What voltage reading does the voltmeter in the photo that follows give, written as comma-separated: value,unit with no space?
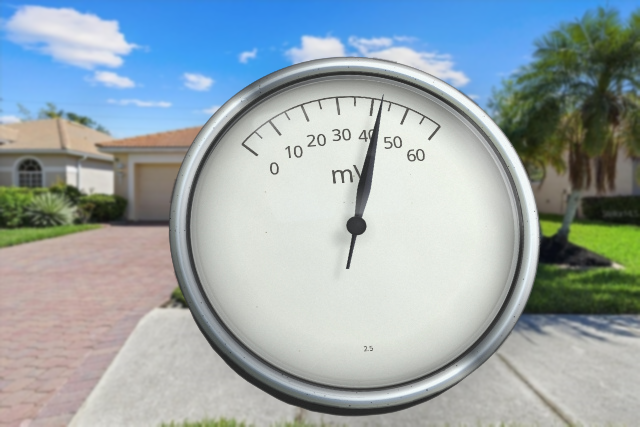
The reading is 42.5,mV
